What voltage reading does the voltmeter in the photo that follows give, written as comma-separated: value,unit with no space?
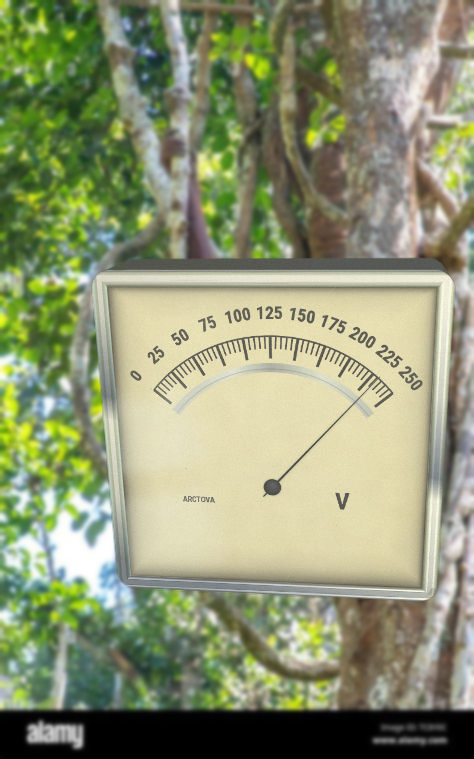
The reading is 230,V
